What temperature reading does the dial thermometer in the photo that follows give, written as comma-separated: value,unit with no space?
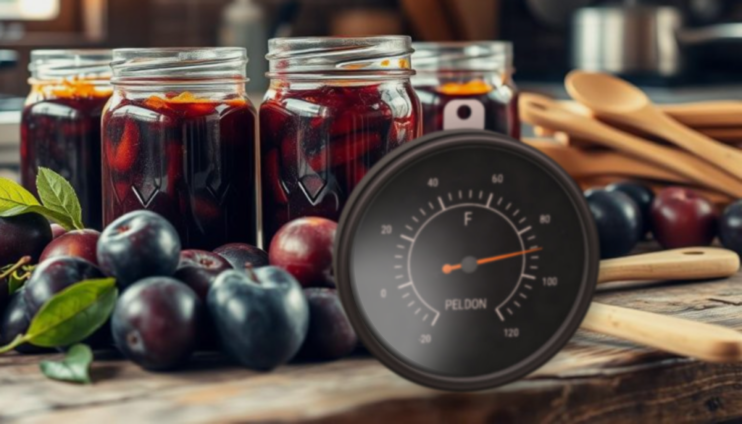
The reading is 88,°F
